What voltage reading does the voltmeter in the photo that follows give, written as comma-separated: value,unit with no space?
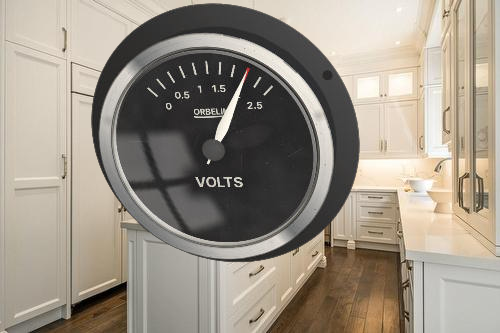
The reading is 2,V
